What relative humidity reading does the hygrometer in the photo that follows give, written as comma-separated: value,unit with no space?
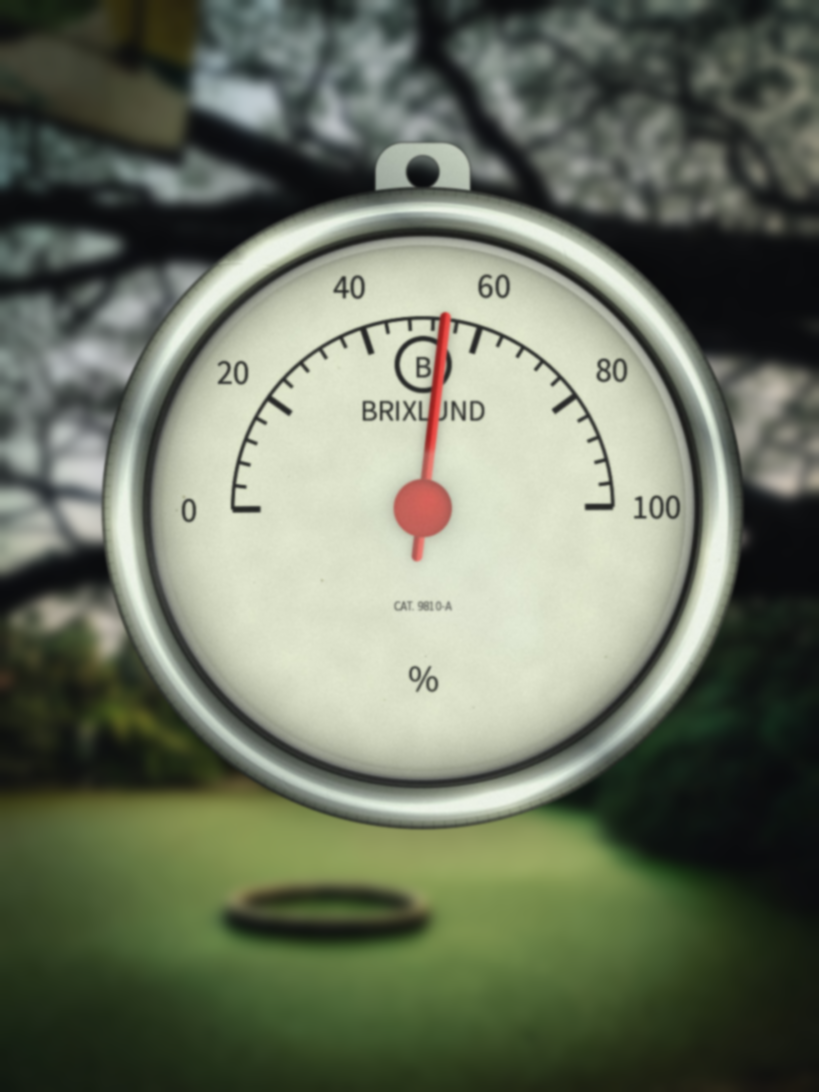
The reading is 54,%
